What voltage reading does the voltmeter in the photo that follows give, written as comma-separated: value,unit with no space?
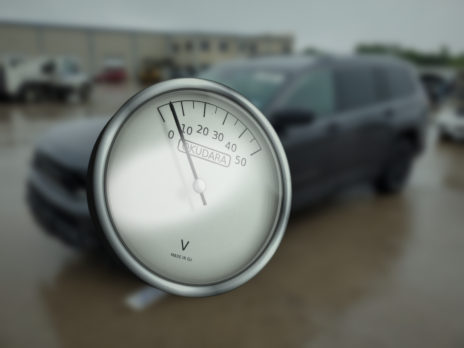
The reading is 5,V
